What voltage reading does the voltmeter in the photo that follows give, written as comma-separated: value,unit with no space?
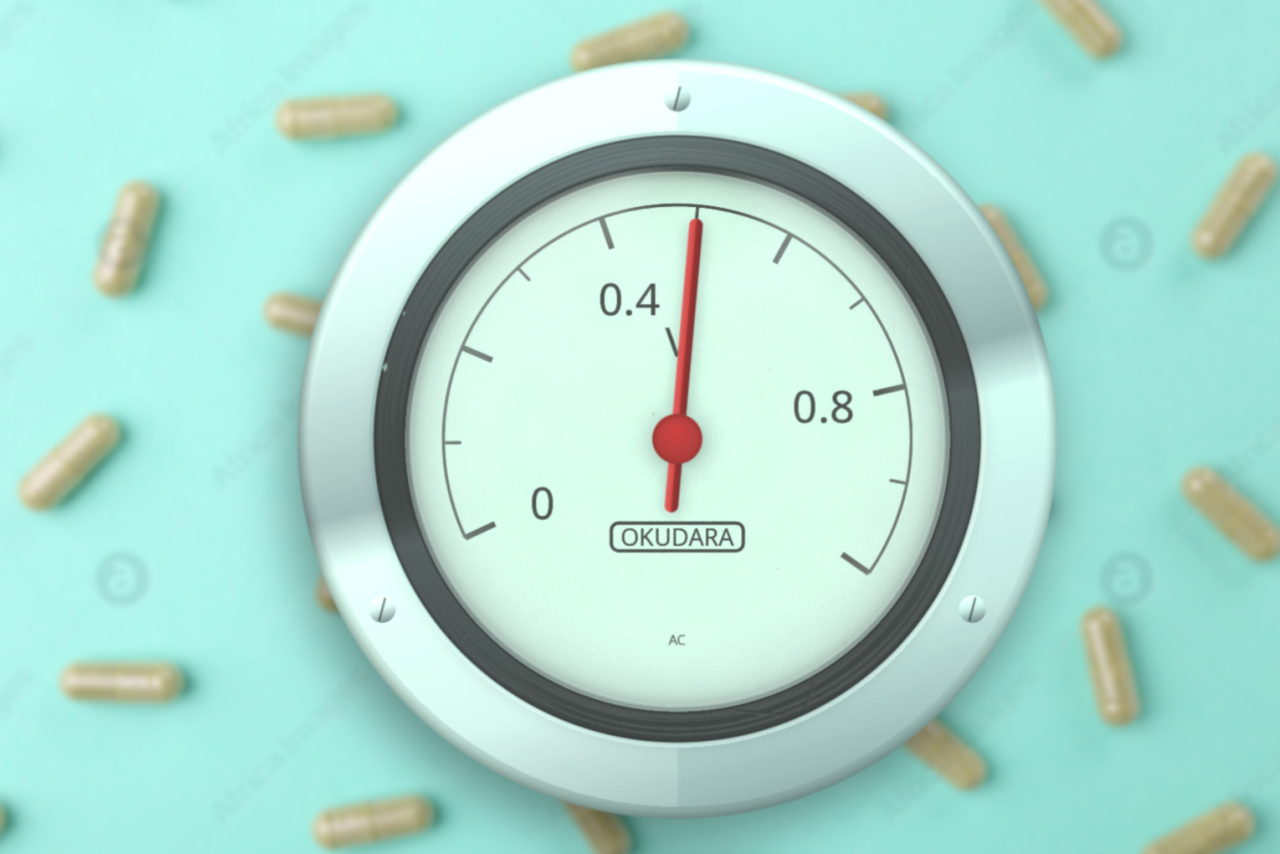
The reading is 0.5,V
